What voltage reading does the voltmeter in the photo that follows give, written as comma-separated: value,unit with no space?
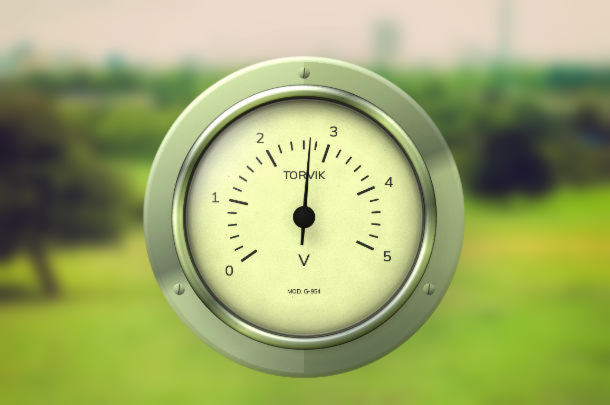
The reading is 2.7,V
